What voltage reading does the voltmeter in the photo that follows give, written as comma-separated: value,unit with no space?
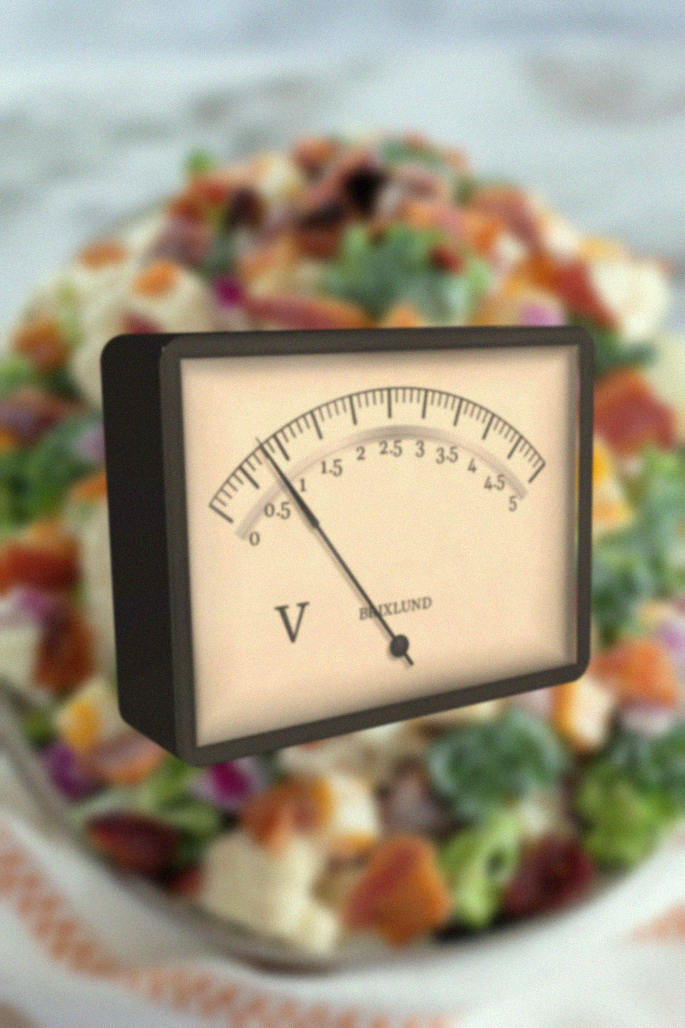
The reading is 0.8,V
